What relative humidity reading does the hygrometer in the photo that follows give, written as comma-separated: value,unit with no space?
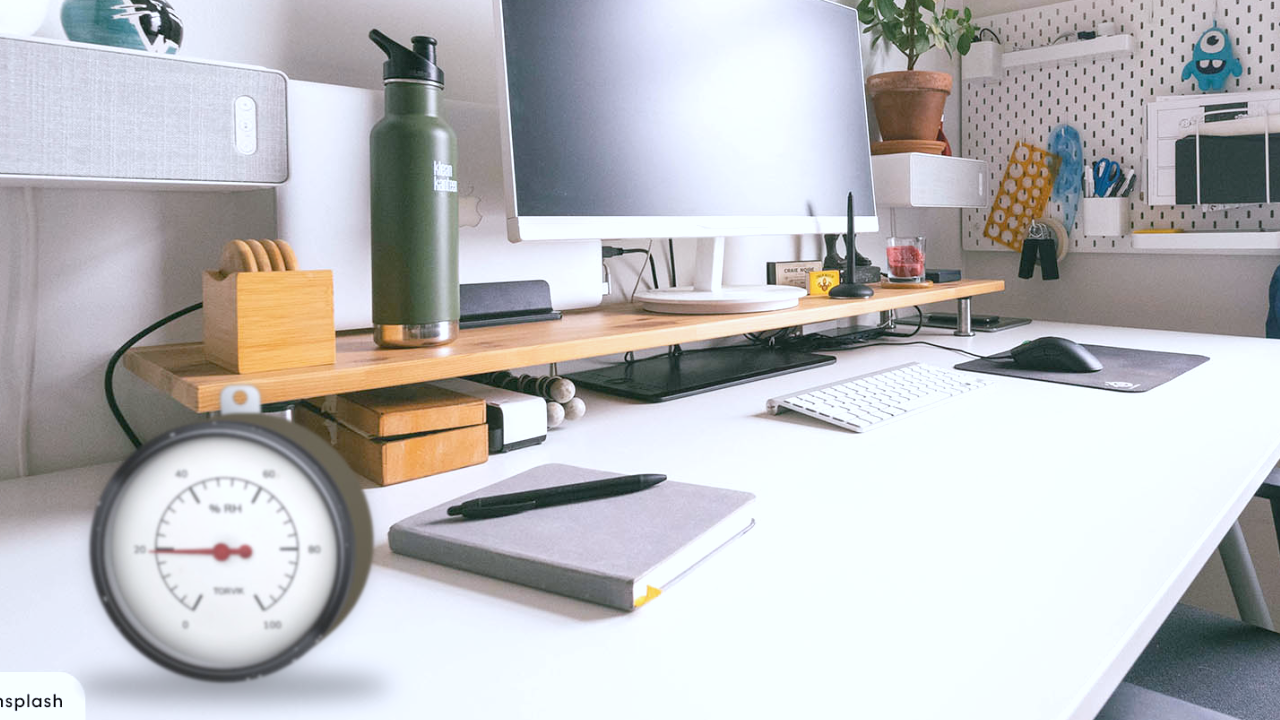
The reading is 20,%
